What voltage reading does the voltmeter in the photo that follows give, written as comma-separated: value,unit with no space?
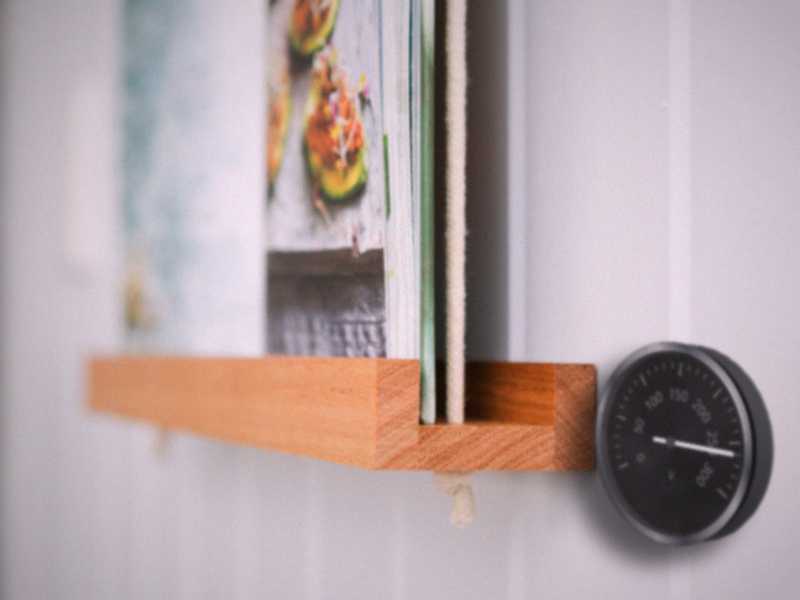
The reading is 260,V
